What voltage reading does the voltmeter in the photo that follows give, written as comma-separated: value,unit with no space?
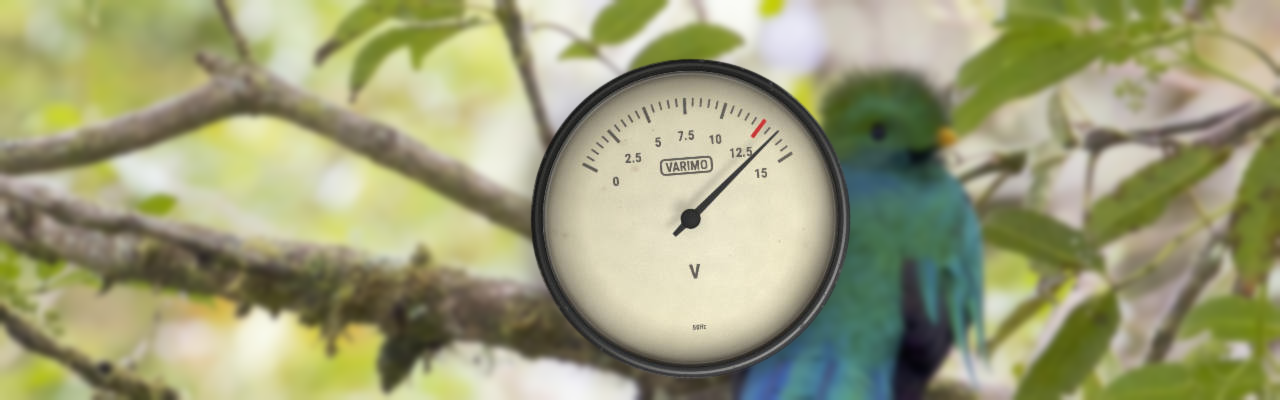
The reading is 13.5,V
